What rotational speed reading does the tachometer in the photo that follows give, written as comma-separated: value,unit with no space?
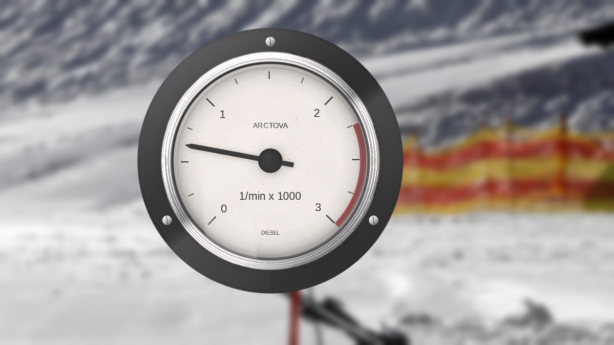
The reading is 625,rpm
